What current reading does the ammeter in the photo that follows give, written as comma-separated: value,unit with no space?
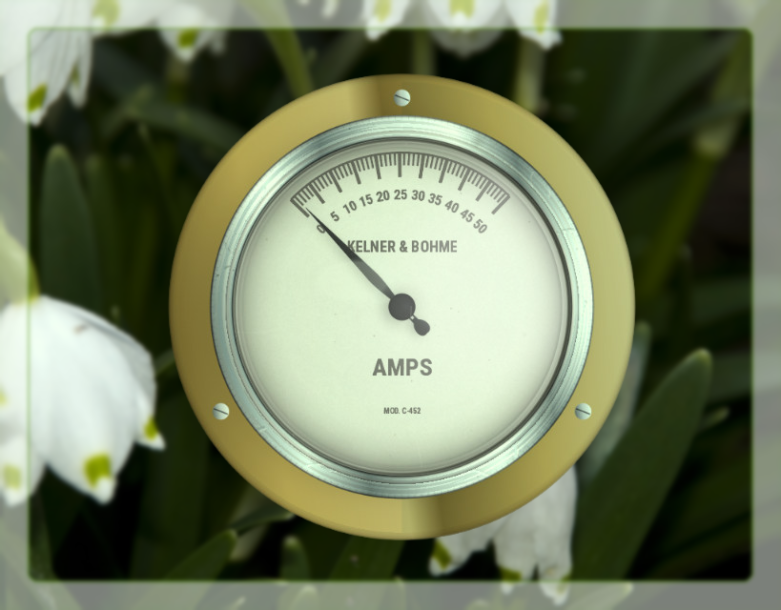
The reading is 1,A
